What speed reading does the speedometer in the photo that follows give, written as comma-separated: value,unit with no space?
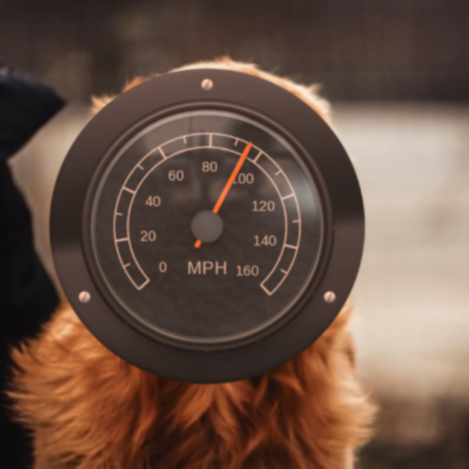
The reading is 95,mph
